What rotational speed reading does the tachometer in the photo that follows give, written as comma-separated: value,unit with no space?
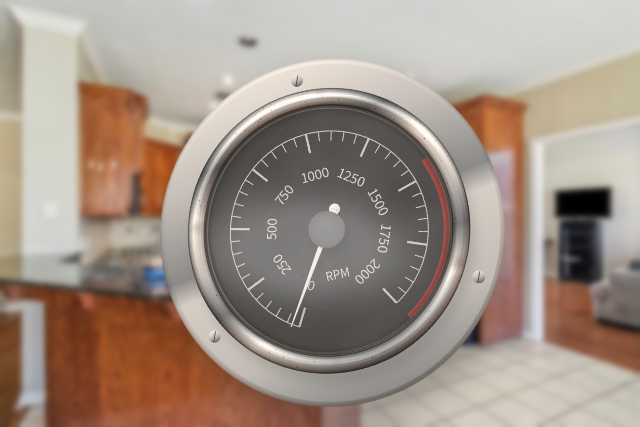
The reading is 25,rpm
